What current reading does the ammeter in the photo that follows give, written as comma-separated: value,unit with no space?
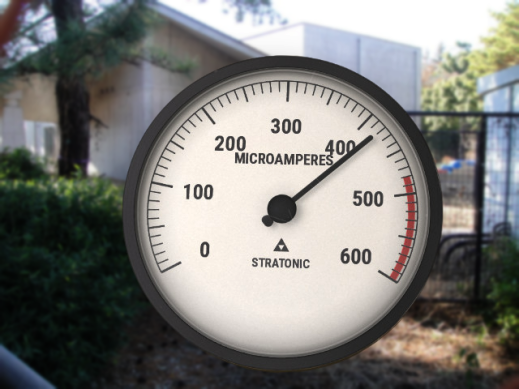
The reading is 420,µA
